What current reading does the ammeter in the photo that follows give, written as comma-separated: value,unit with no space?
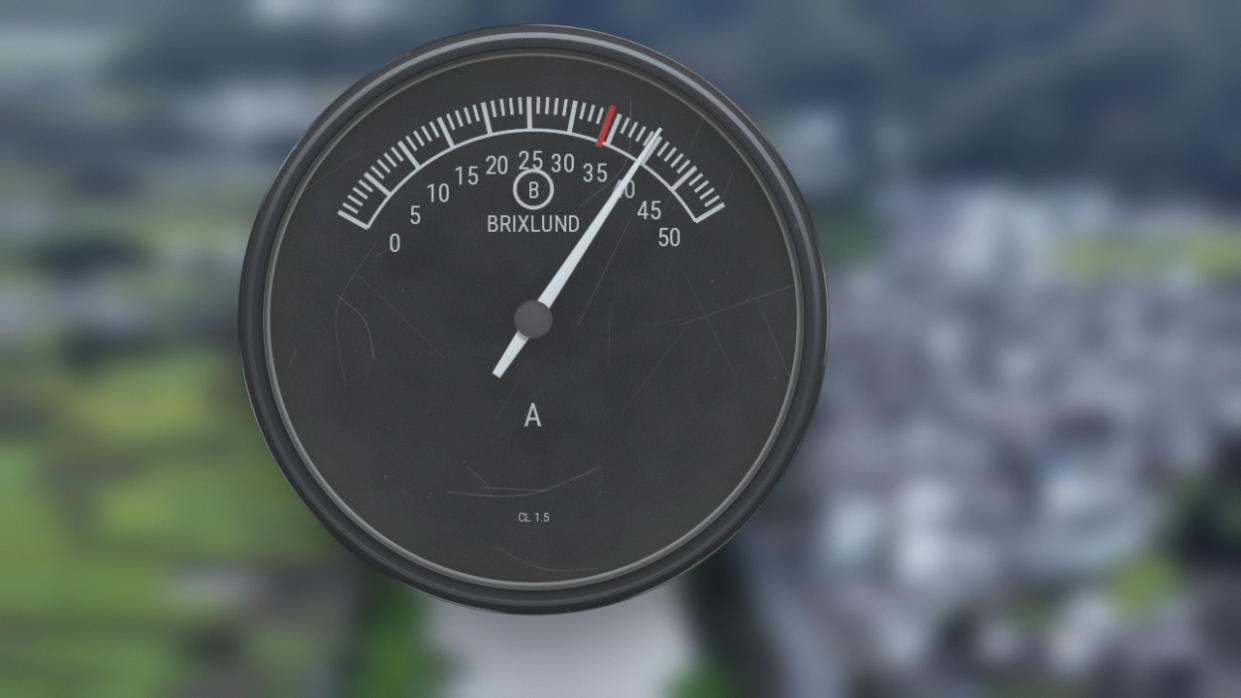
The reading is 39.5,A
